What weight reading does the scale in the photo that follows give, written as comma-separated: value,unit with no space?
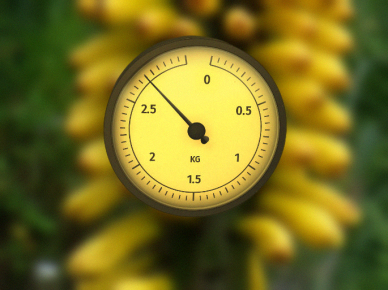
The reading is 2.7,kg
